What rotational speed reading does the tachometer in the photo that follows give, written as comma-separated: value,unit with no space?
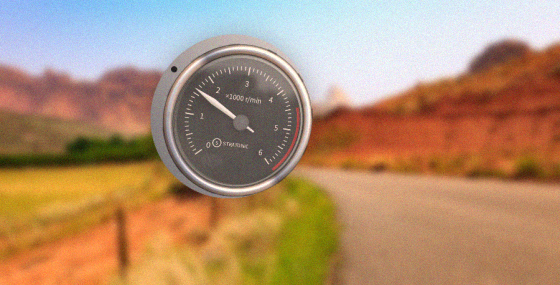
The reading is 1600,rpm
